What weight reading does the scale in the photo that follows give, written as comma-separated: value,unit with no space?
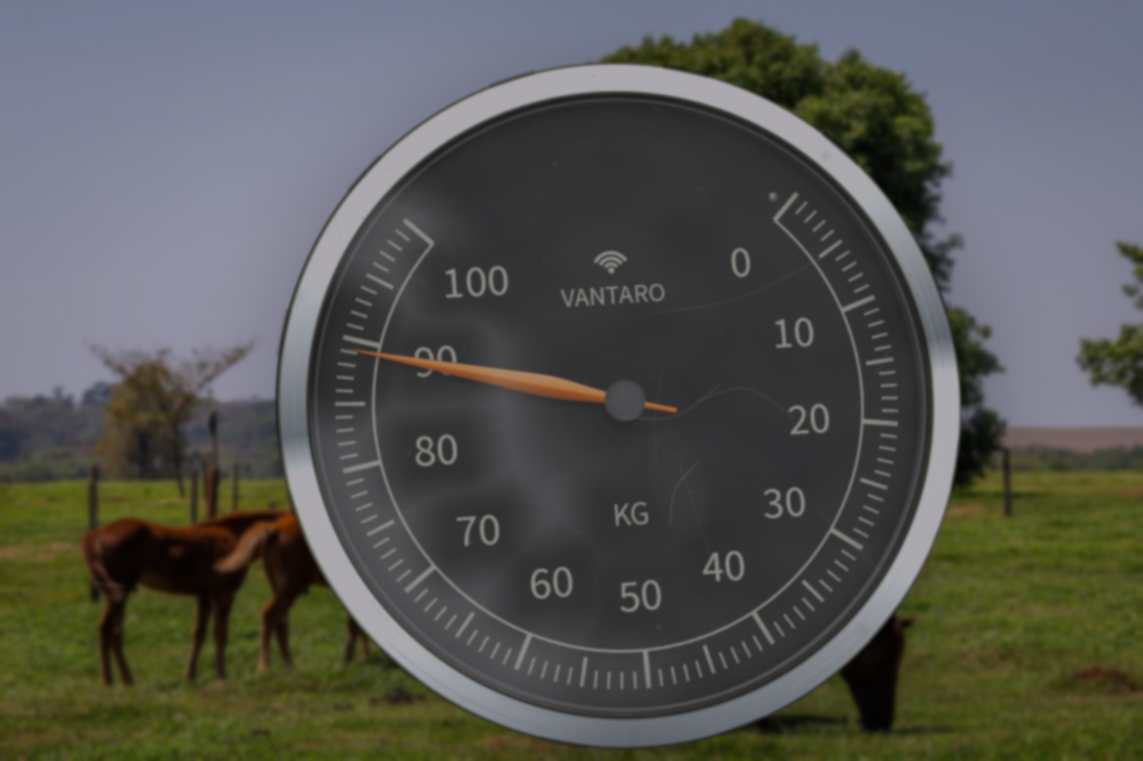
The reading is 89,kg
